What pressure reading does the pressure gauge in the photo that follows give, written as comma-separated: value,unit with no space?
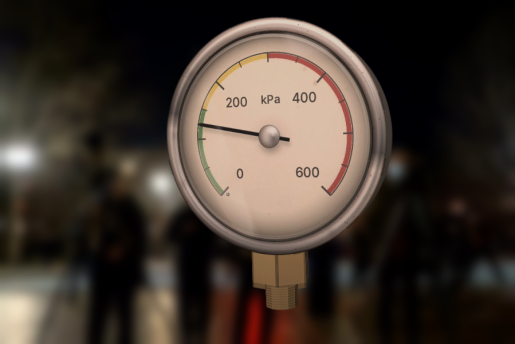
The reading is 125,kPa
